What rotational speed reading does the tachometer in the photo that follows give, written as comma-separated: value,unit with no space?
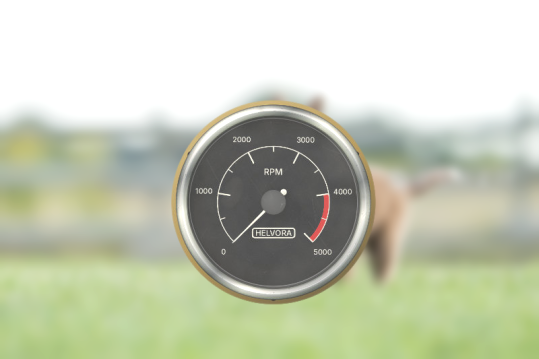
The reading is 0,rpm
